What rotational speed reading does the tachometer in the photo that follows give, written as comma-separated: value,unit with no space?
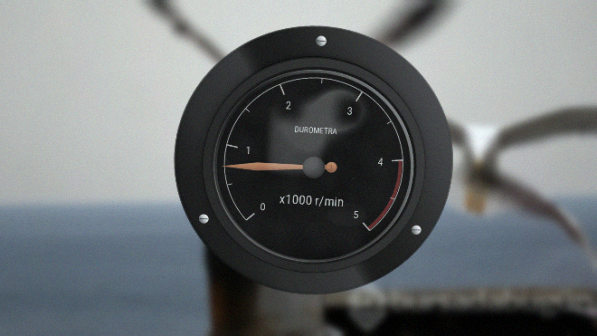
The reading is 750,rpm
